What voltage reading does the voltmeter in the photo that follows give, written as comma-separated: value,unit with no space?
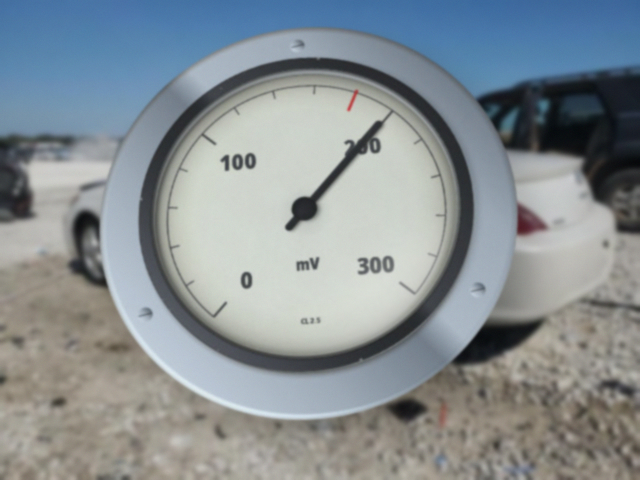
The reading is 200,mV
